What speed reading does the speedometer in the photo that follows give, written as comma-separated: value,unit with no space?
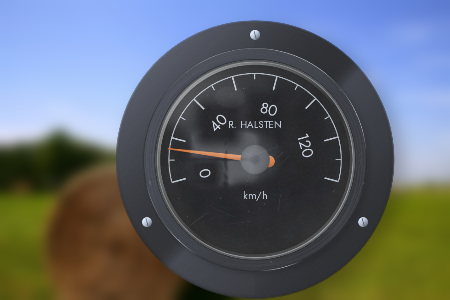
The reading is 15,km/h
